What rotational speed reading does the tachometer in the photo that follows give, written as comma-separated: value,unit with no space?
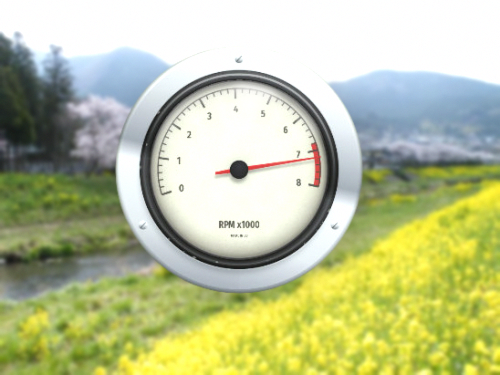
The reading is 7200,rpm
